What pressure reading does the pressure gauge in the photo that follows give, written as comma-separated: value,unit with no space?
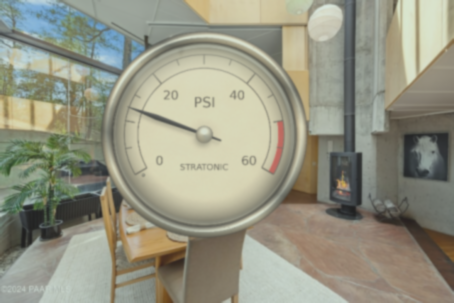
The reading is 12.5,psi
